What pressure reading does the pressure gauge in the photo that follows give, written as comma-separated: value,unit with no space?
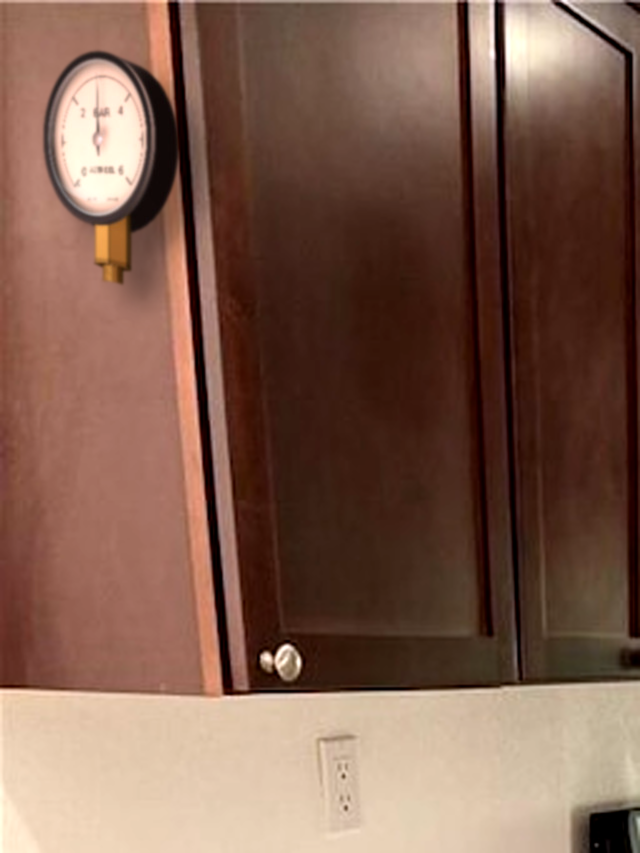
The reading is 3,bar
